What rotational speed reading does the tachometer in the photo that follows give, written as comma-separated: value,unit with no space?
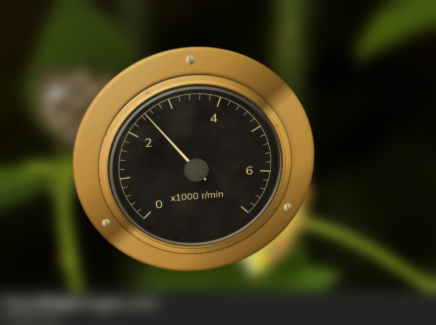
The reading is 2500,rpm
